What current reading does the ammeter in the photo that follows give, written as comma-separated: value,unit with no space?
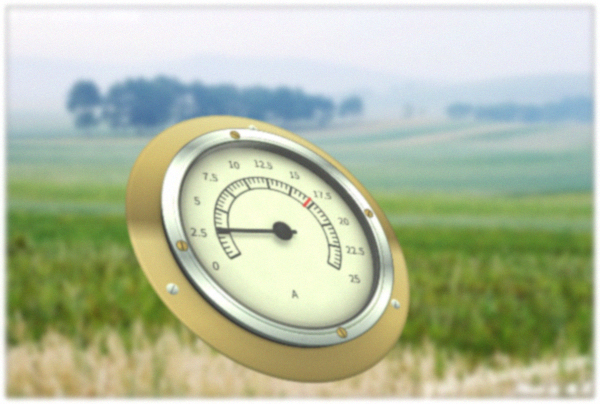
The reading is 2.5,A
